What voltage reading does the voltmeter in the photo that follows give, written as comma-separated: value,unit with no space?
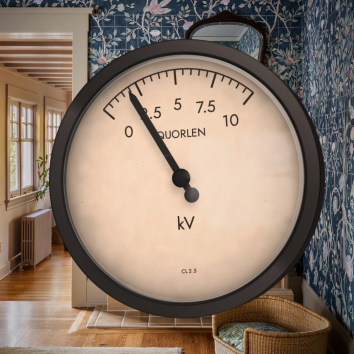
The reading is 2,kV
